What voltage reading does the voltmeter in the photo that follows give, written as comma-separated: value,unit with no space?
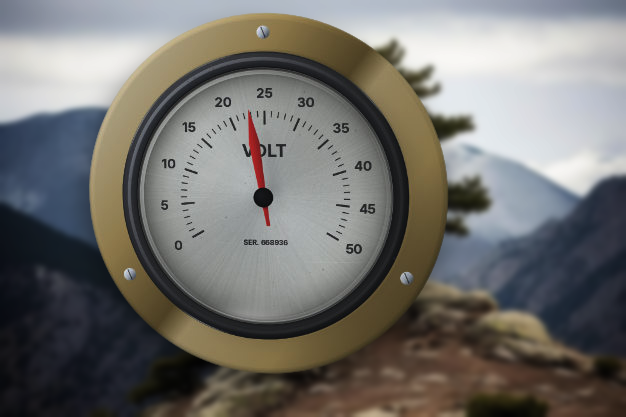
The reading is 23,V
